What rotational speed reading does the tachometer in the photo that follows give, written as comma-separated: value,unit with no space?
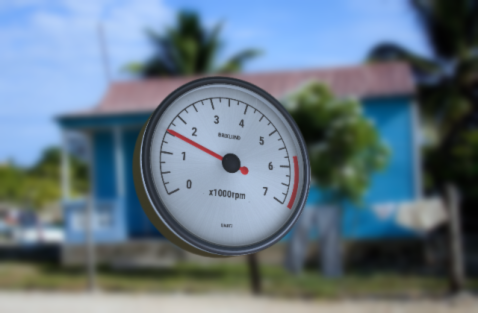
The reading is 1500,rpm
